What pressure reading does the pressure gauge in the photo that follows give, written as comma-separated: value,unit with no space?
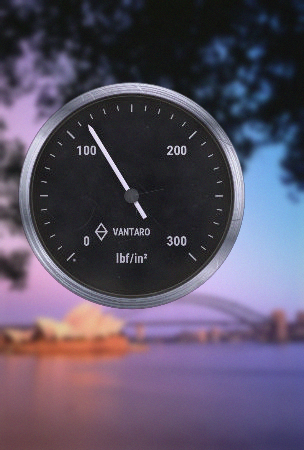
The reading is 115,psi
